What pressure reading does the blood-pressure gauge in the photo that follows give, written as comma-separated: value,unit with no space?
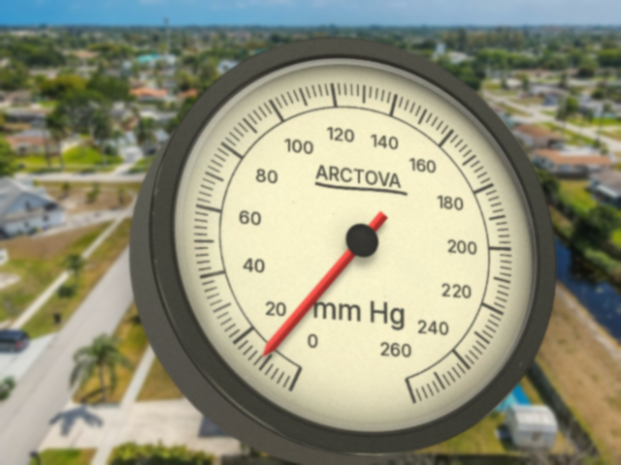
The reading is 12,mmHg
